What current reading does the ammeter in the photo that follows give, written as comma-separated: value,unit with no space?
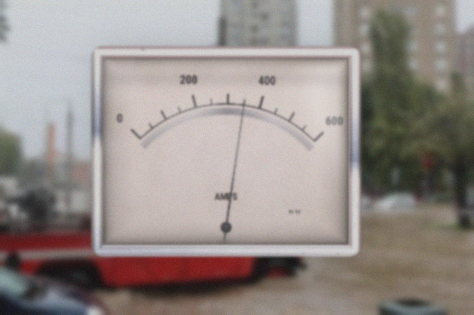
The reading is 350,A
